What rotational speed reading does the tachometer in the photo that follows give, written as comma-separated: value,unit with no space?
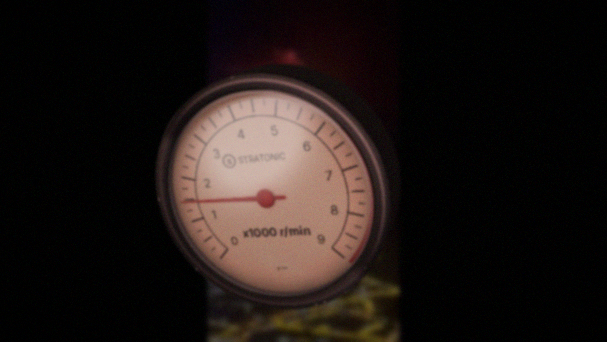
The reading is 1500,rpm
